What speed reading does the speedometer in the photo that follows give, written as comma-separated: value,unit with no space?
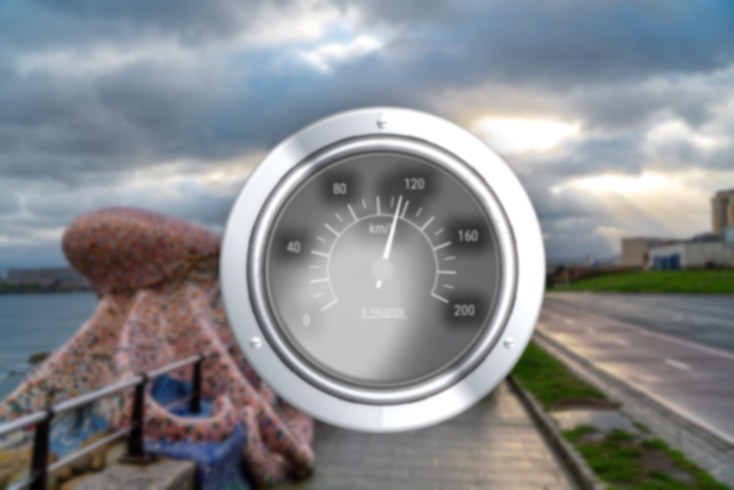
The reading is 115,km/h
